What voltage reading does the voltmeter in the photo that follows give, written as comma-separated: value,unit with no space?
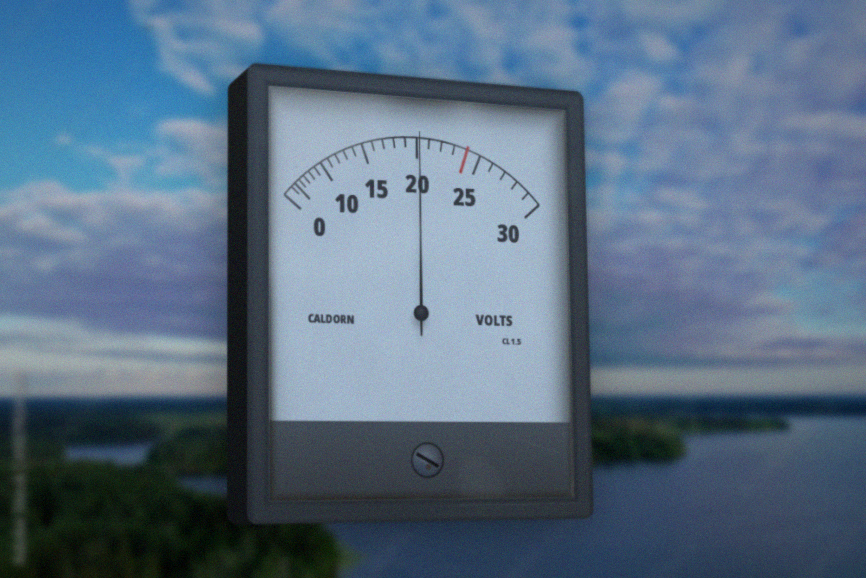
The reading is 20,V
